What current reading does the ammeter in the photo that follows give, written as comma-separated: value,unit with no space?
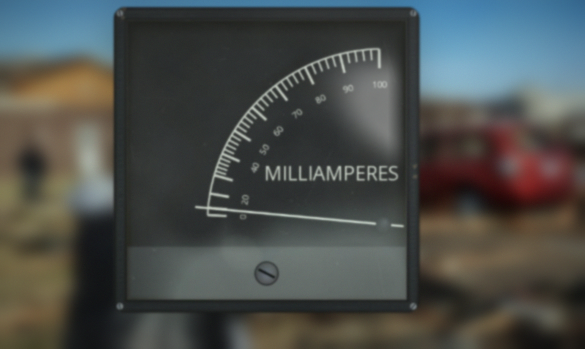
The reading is 10,mA
